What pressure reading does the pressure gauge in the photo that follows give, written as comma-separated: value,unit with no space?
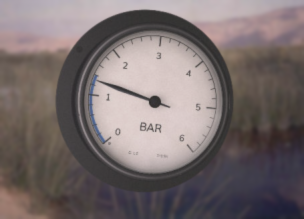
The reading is 1.3,bar
